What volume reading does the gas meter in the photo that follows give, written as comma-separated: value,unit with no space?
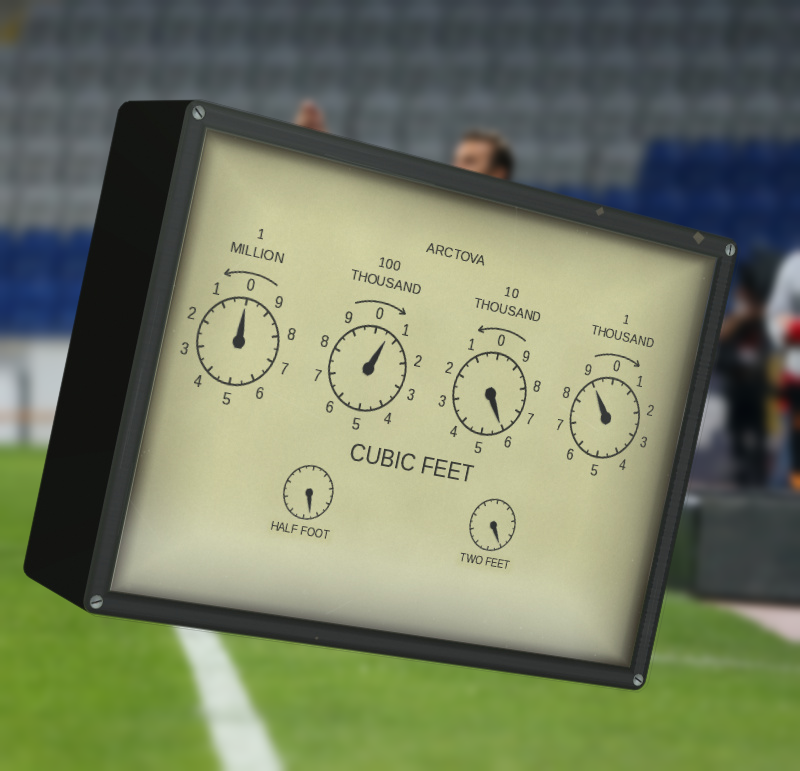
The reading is 5900,ft³
